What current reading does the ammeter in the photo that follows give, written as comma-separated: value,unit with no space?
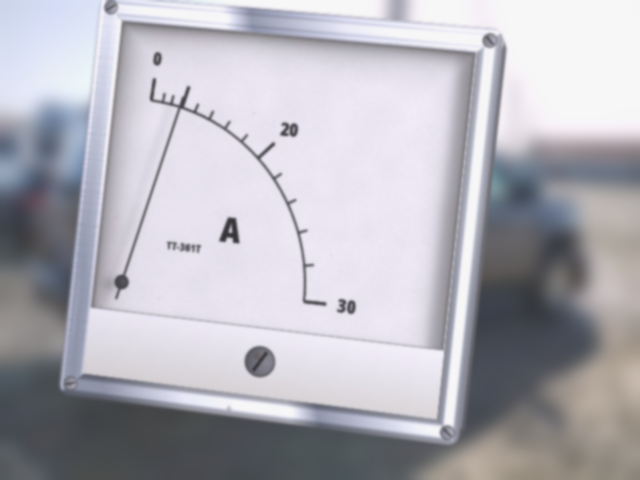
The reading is 10,A
